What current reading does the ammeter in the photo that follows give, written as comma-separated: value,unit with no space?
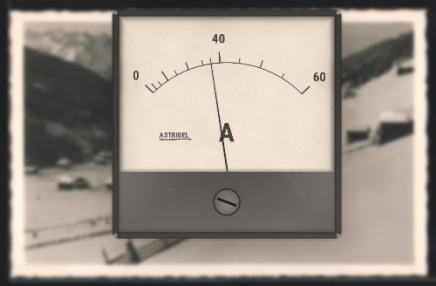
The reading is 37.5,A
